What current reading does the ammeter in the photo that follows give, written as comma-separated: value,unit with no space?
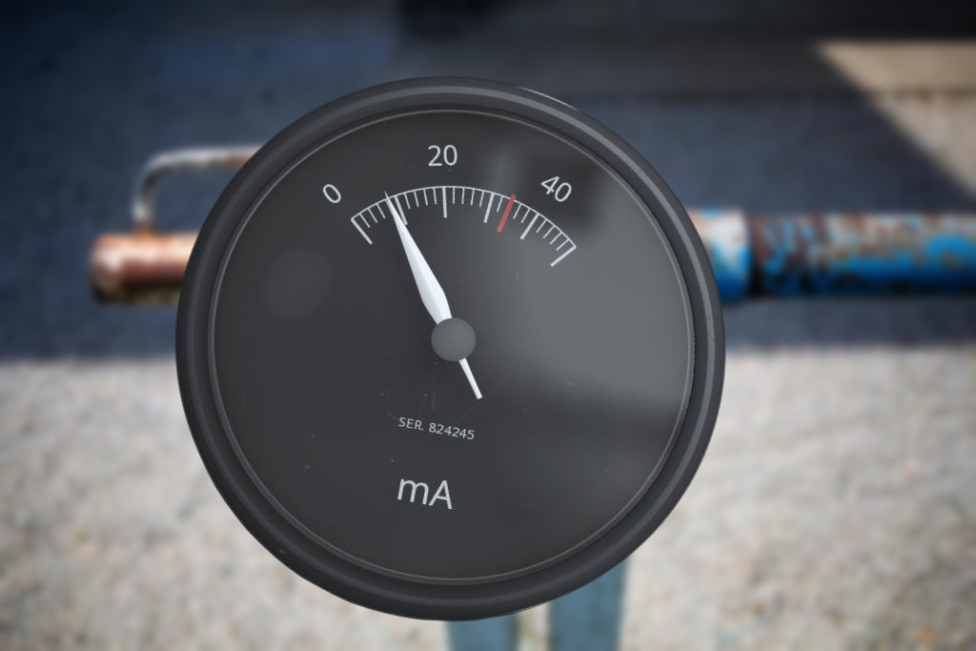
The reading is 8,mA
